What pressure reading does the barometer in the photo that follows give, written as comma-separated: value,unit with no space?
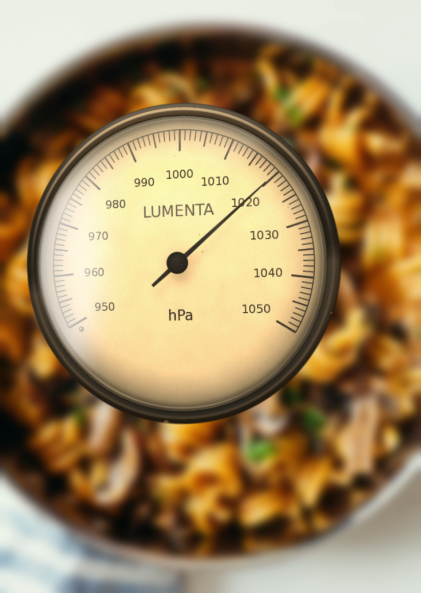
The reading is 1020,hPa
